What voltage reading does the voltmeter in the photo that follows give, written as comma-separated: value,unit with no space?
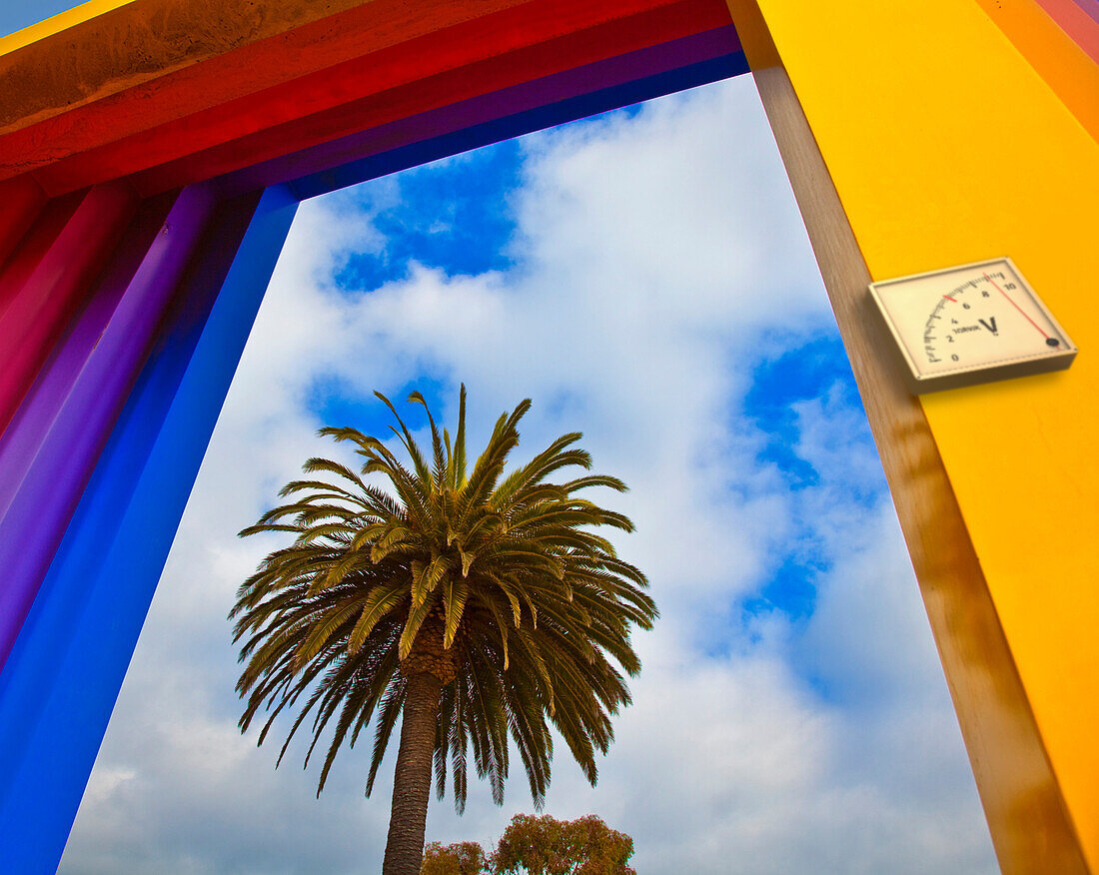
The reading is 9,V
